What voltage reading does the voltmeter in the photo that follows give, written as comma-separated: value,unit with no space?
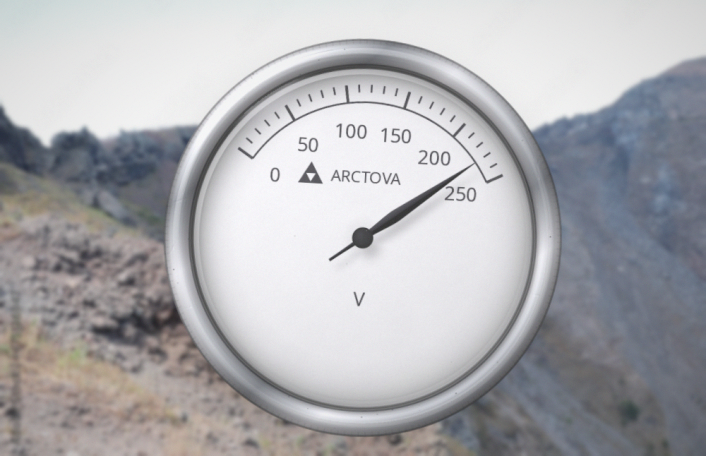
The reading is 230,V
